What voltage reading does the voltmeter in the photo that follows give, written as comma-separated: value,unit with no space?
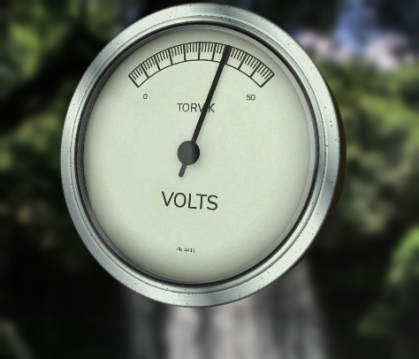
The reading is 35,V
